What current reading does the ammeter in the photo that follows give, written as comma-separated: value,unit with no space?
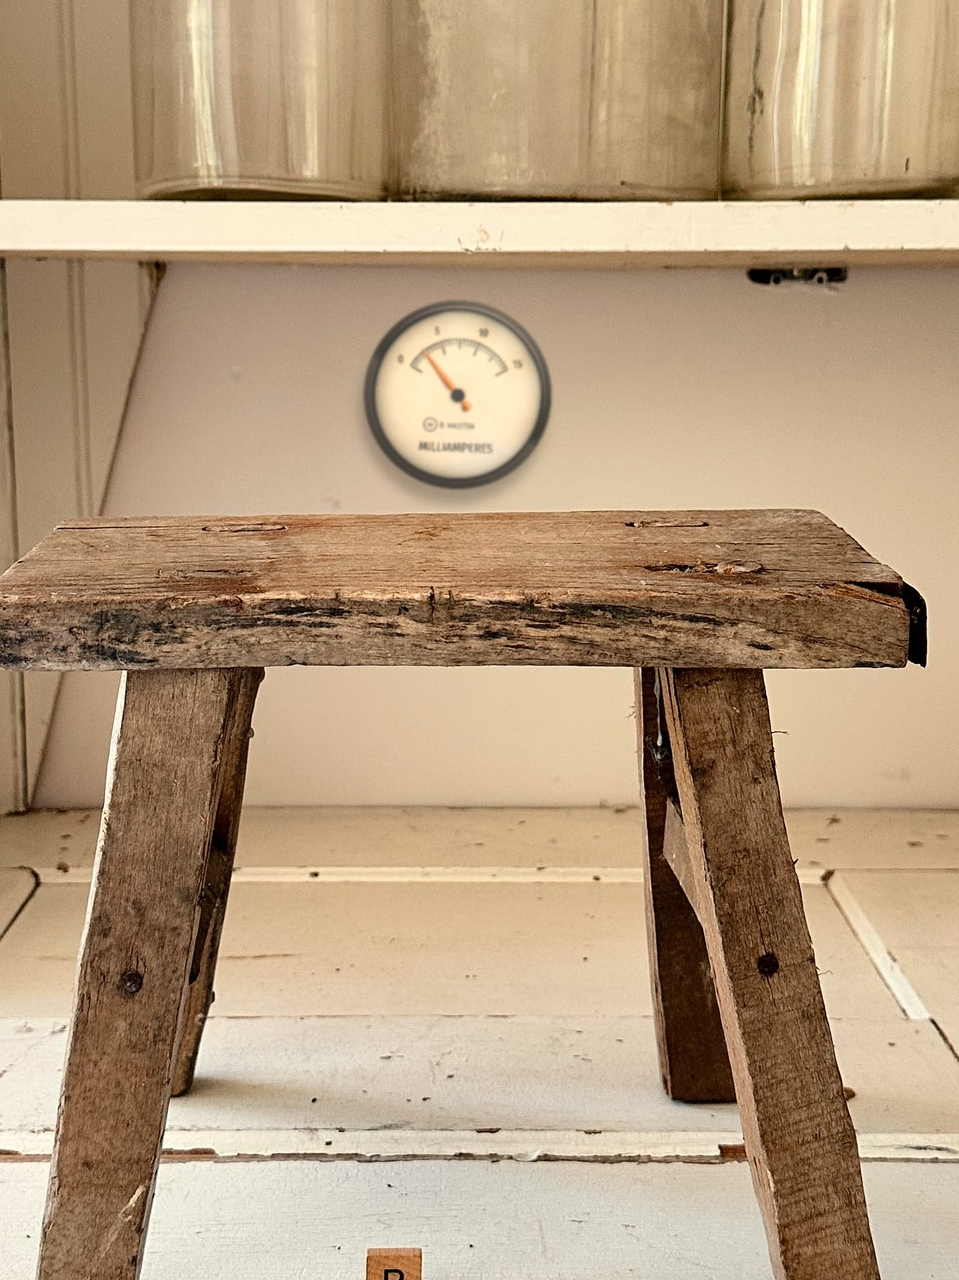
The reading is 2.5,mA
